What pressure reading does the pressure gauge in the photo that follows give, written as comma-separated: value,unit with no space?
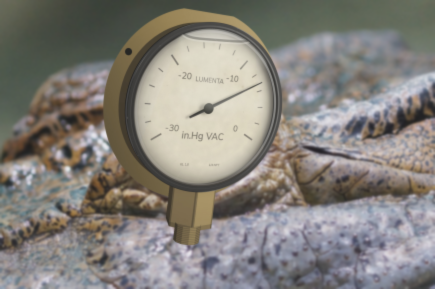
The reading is -7,inHg
